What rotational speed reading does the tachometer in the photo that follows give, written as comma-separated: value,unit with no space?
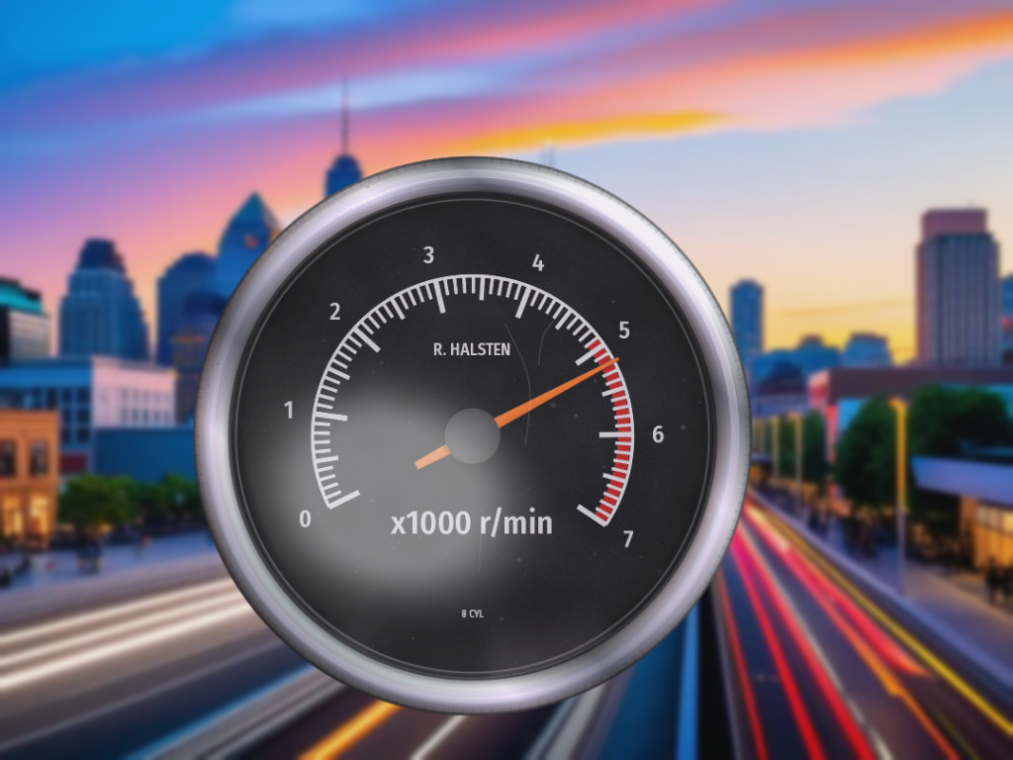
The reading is 5200,rpm
